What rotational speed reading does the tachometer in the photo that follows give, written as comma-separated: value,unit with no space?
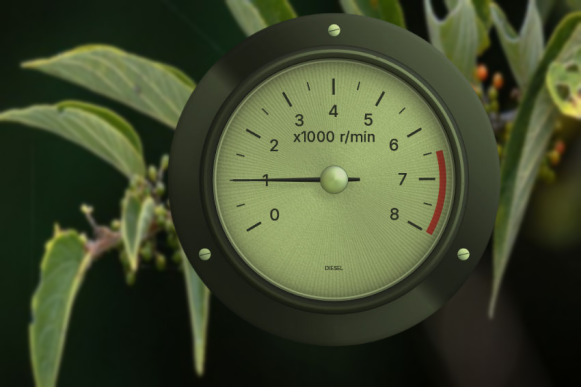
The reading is 1000,rpm
